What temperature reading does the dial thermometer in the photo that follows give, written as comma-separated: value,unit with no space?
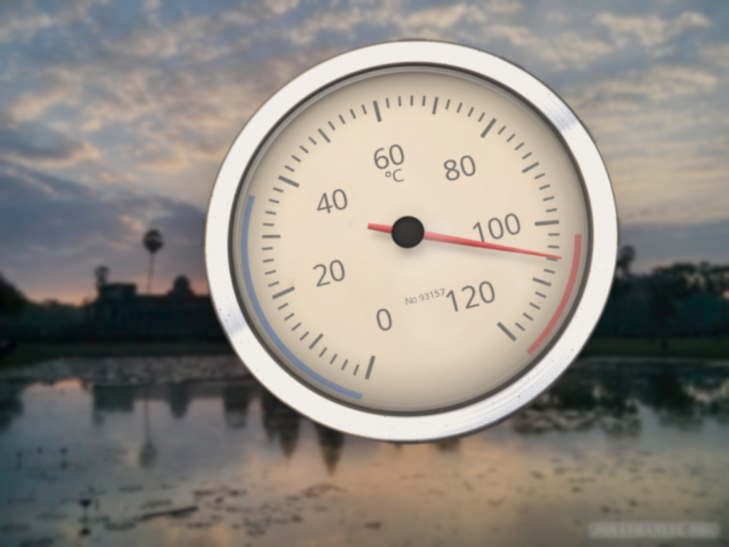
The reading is 106,°C
